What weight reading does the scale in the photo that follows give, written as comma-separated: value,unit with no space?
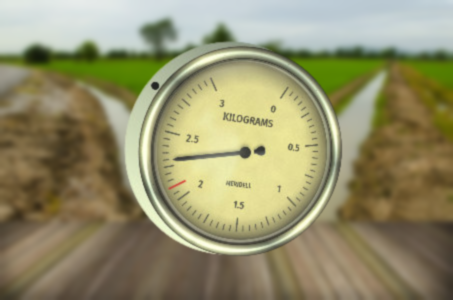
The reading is 2.3,kg
